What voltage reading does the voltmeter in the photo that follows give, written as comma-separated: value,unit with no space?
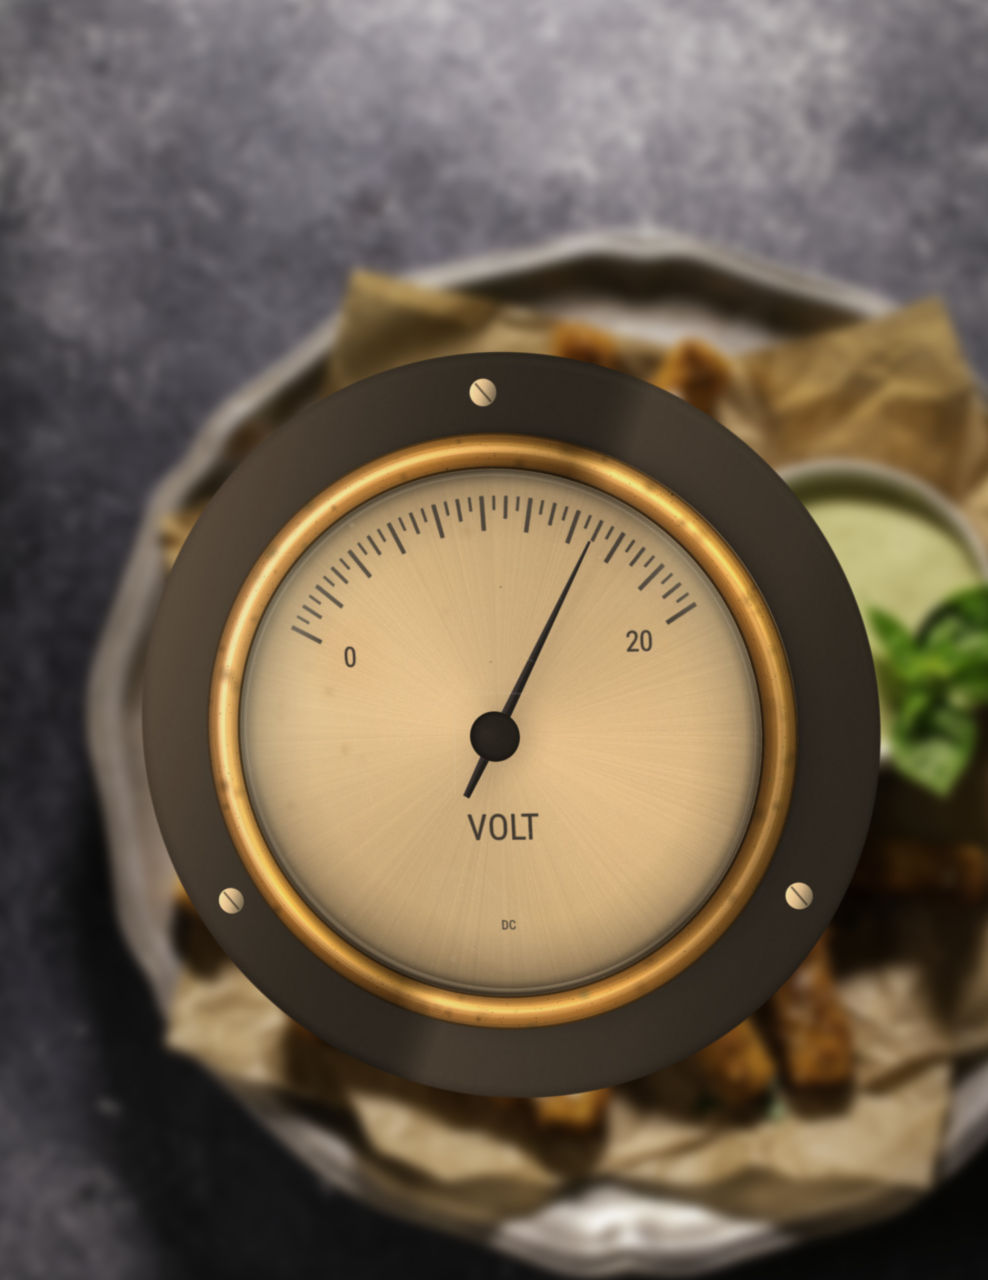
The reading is 15,V
